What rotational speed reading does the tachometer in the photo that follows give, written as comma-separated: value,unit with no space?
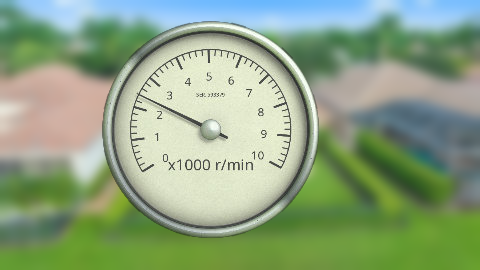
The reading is 2400,rpm
